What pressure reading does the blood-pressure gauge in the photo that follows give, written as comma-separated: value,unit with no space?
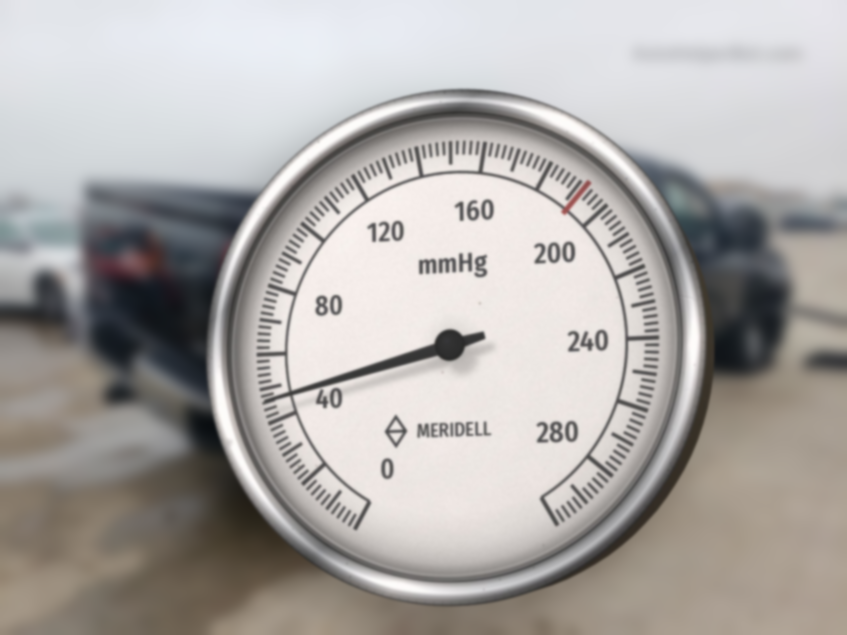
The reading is 46,mmHg
